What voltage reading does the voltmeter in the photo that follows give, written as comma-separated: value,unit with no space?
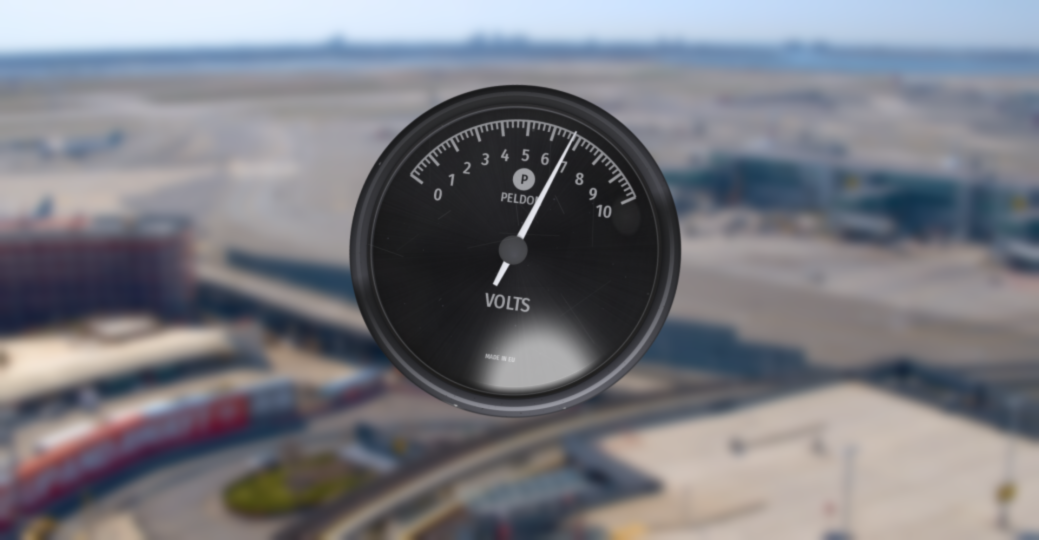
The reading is 6.8,V
